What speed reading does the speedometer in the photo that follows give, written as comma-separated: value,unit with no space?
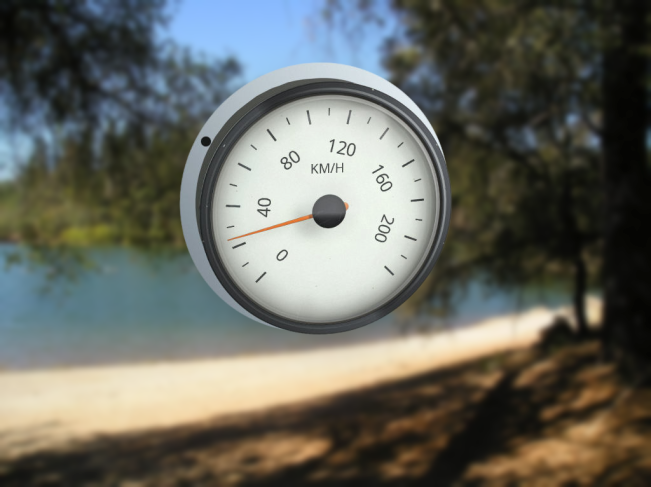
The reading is 25,km/h
